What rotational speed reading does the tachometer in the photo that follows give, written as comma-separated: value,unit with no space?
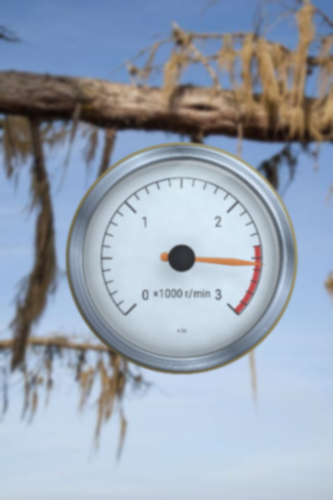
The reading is 2550,rpm
